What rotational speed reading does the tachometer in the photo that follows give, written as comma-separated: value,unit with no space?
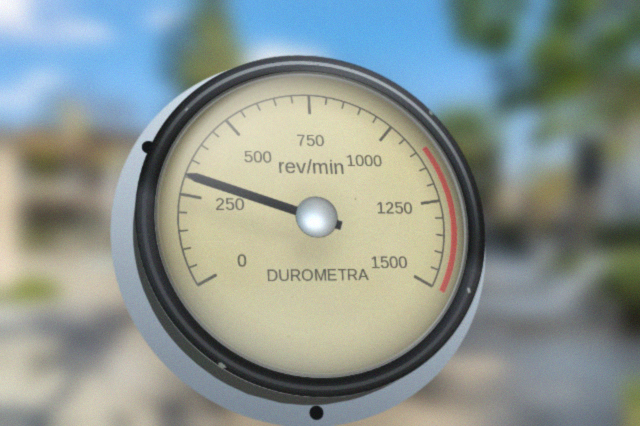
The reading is 300,rpm
